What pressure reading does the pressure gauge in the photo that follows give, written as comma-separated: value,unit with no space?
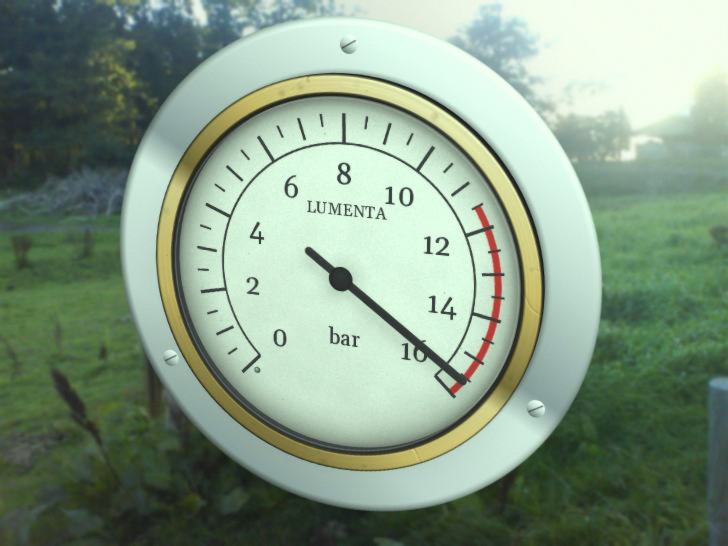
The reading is 15.5,bar
